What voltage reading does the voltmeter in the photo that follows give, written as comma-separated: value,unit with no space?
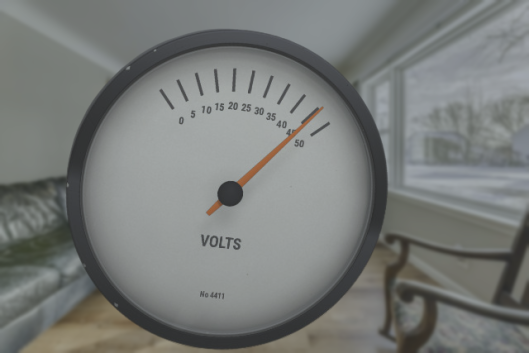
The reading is 45,V
